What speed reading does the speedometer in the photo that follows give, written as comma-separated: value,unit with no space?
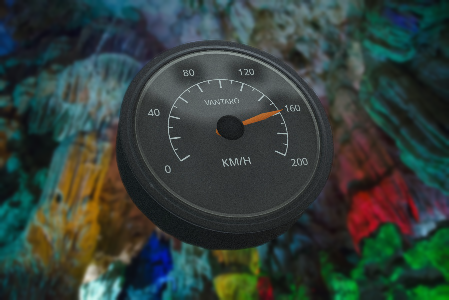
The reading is 160,km/h
